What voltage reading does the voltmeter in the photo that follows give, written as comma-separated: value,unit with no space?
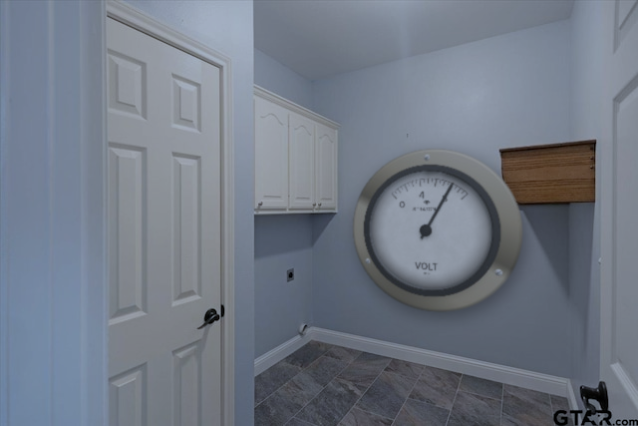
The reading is 8,V
